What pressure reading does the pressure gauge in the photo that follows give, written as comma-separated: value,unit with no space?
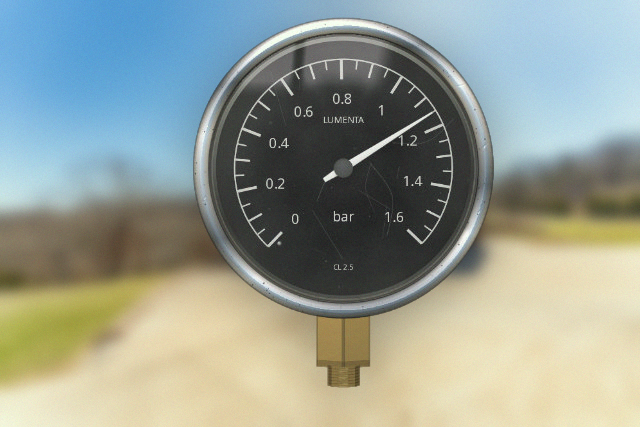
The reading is 1.15,bar
